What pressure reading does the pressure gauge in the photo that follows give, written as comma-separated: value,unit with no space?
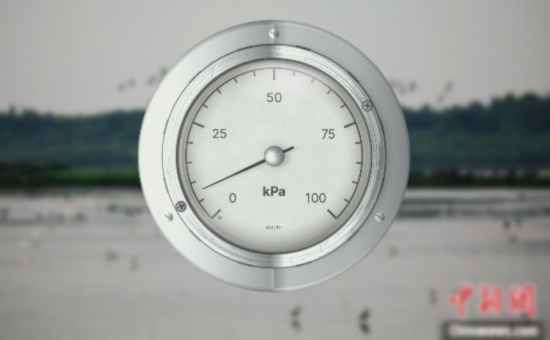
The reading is 7.5,kPa
